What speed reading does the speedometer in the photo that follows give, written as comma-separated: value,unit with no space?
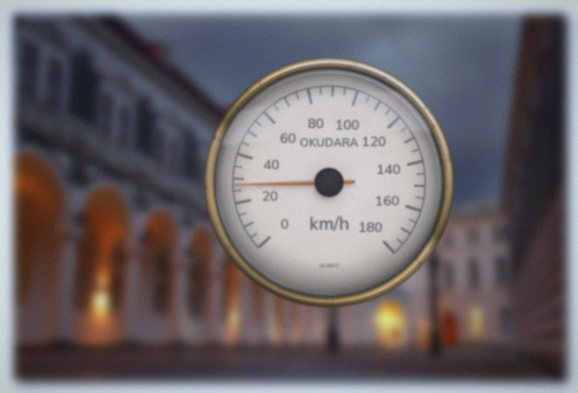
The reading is 27.5,km/h
